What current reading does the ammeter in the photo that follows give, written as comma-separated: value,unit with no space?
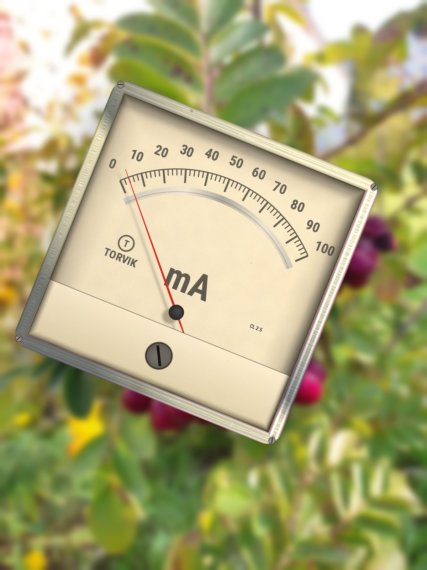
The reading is 4,mA
